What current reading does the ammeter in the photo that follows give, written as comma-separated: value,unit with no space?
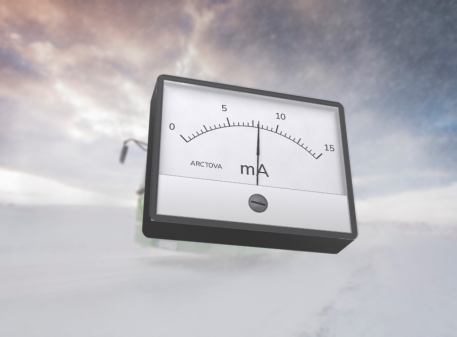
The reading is 8,mA
